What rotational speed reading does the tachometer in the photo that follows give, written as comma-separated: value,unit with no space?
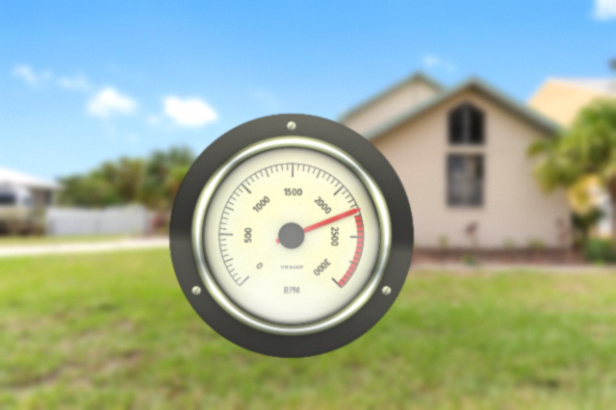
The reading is 2250,rpm
